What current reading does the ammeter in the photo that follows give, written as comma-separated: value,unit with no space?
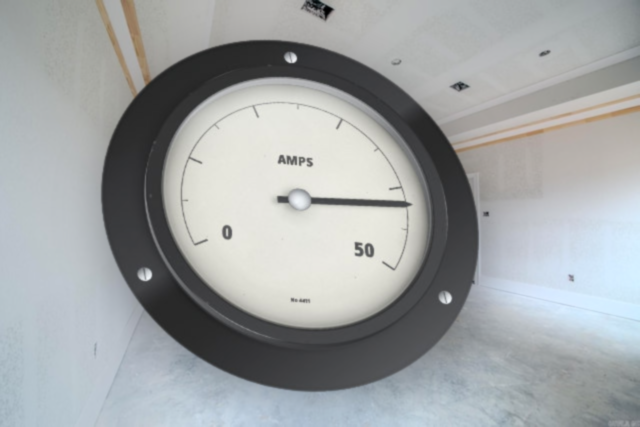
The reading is 42.5,A
